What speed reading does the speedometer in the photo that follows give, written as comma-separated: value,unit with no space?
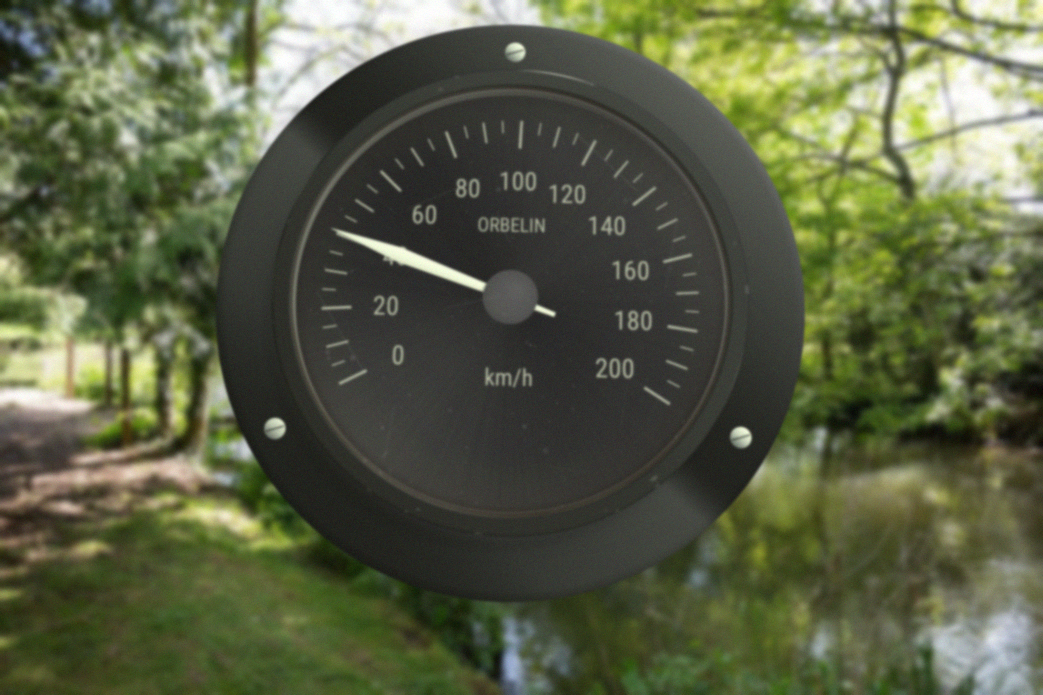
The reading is 40,km/h
